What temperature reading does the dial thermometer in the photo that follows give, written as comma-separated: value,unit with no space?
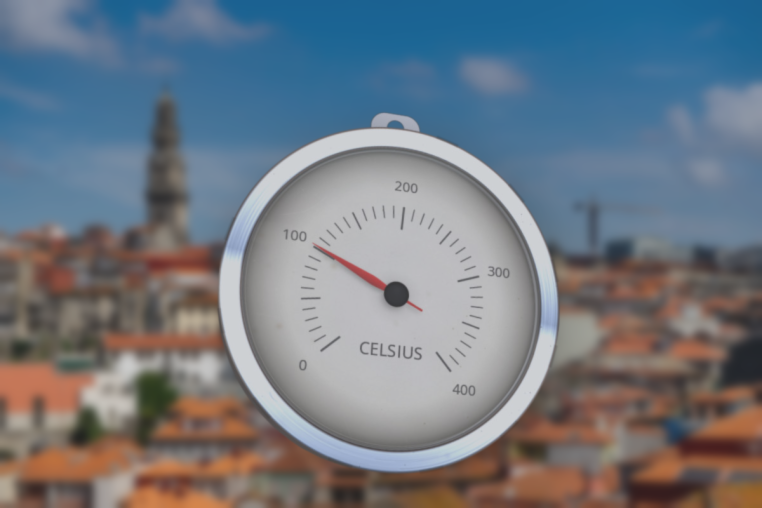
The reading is 100,°C
